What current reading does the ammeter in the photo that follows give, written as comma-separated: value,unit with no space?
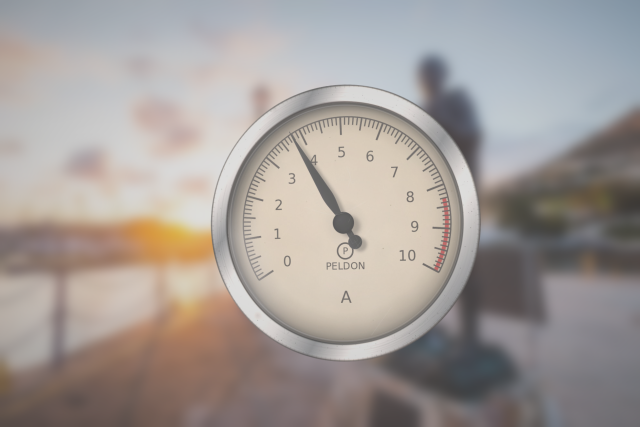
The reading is 3.8,A
